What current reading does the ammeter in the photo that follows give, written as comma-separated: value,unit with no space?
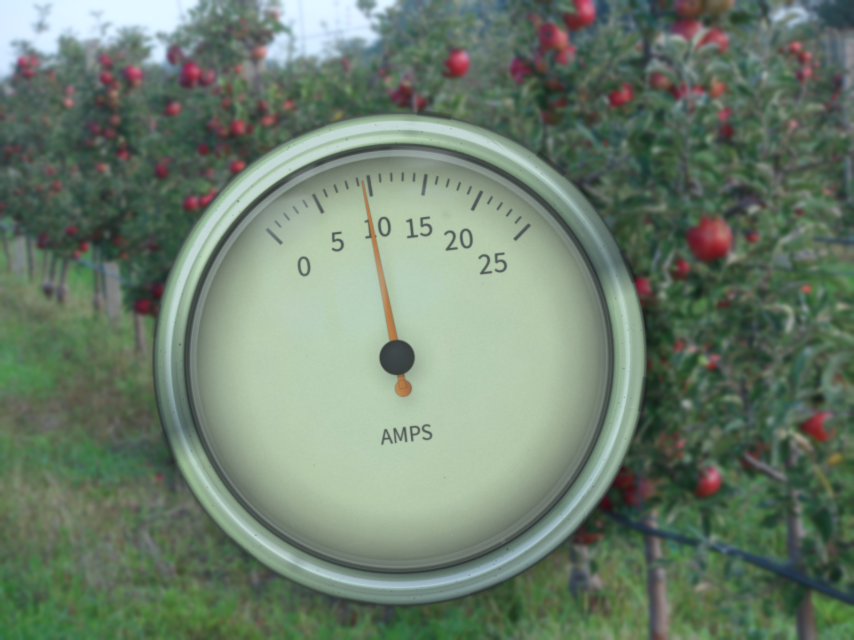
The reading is 9.5,A
